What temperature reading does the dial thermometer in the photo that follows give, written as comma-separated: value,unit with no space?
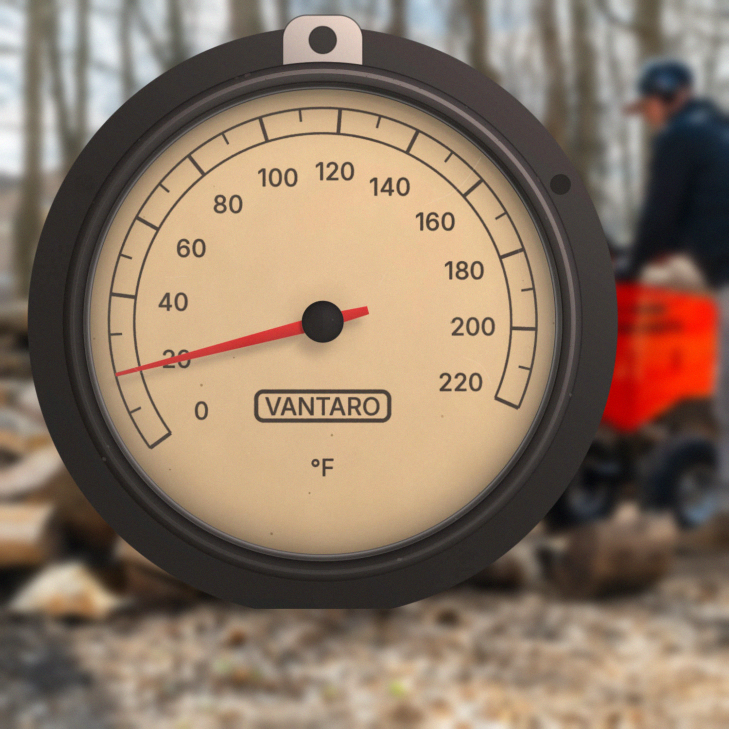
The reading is 20,°F
